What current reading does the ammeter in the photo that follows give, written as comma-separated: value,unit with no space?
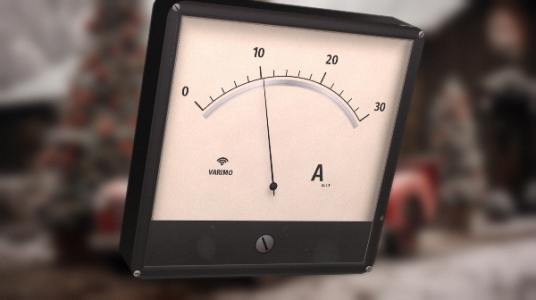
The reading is 10,A
